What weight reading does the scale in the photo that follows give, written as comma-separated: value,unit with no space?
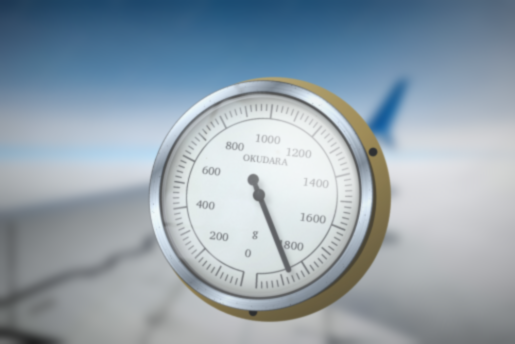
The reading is 1860,g
